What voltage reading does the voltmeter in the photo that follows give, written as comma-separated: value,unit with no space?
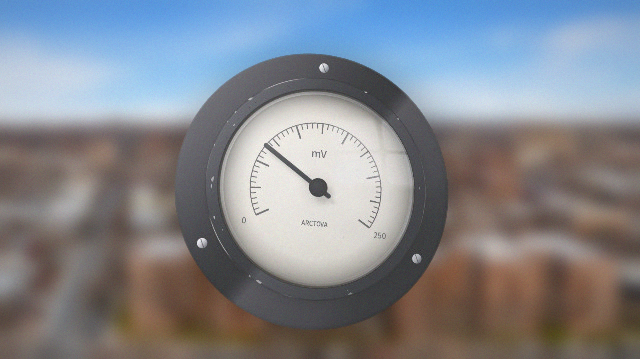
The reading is 65,mV
